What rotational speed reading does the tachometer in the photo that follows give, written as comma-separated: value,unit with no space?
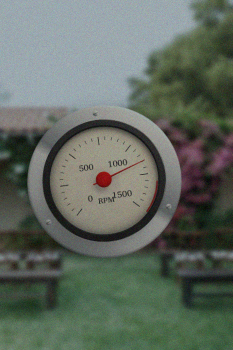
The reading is 1150,rpm
